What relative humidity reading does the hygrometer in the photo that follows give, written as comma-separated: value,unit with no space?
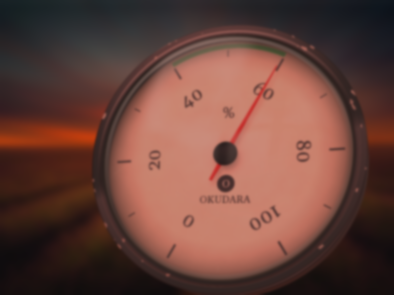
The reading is 60,%
